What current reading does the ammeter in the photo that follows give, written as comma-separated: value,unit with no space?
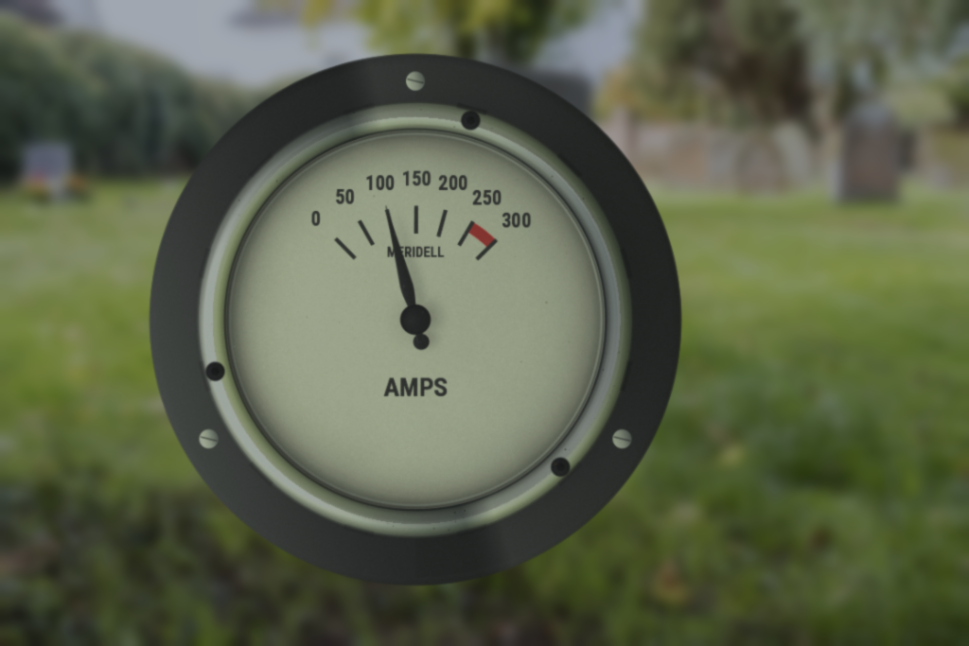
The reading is 100,A
